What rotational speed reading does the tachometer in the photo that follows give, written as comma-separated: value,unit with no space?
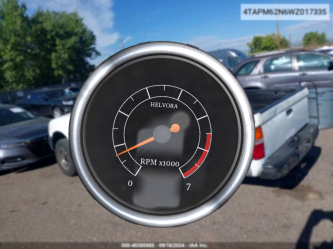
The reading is 750,rpm
